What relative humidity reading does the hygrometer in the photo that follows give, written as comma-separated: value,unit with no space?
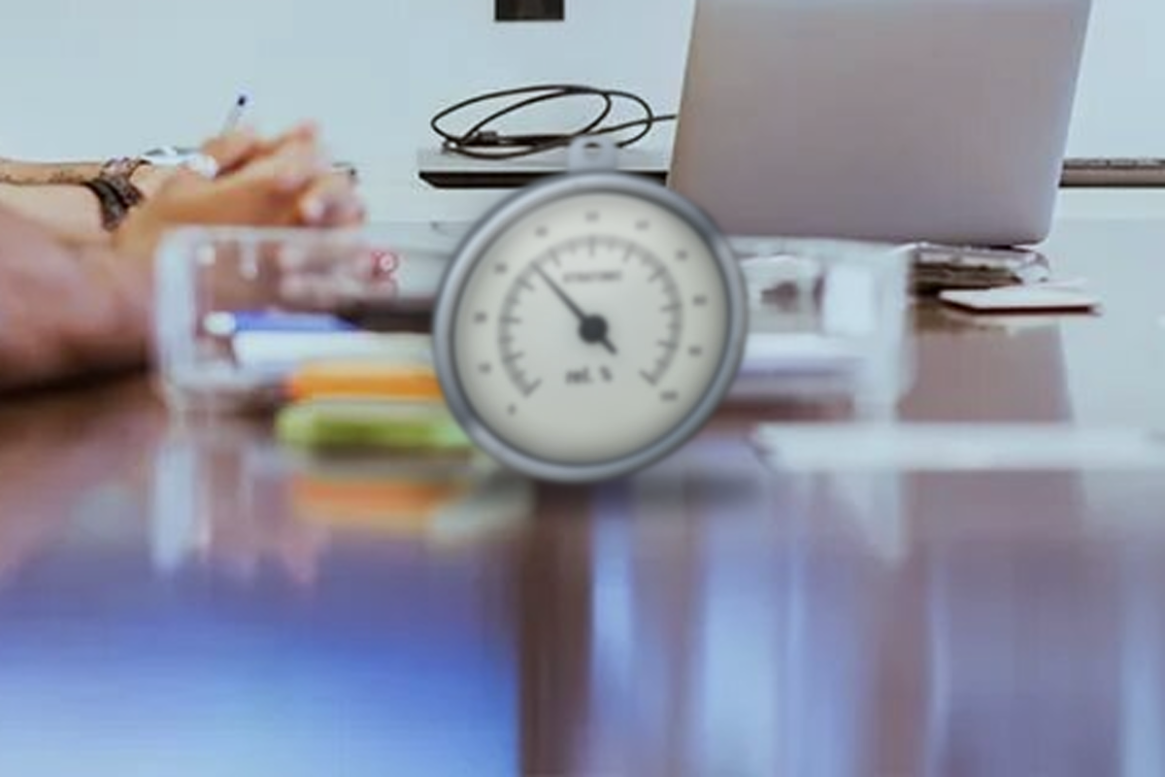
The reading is 35,%
